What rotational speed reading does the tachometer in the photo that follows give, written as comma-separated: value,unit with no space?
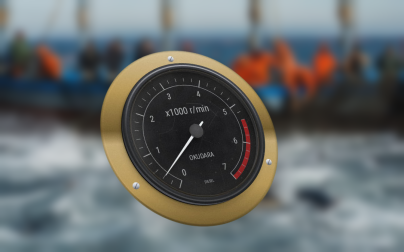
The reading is 400,rpm
